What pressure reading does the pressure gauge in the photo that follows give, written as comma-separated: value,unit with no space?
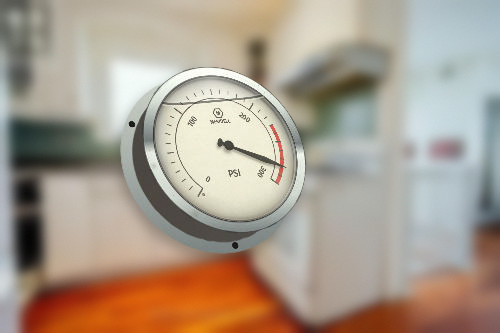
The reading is 280,psi
